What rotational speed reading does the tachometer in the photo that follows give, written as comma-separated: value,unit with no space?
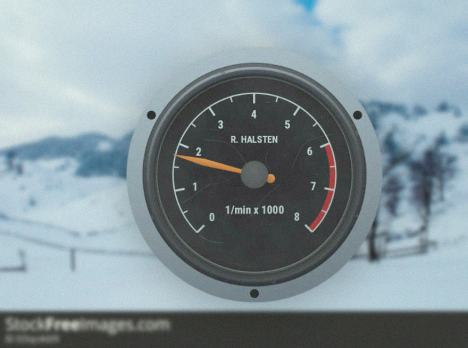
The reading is 1750,rpm
